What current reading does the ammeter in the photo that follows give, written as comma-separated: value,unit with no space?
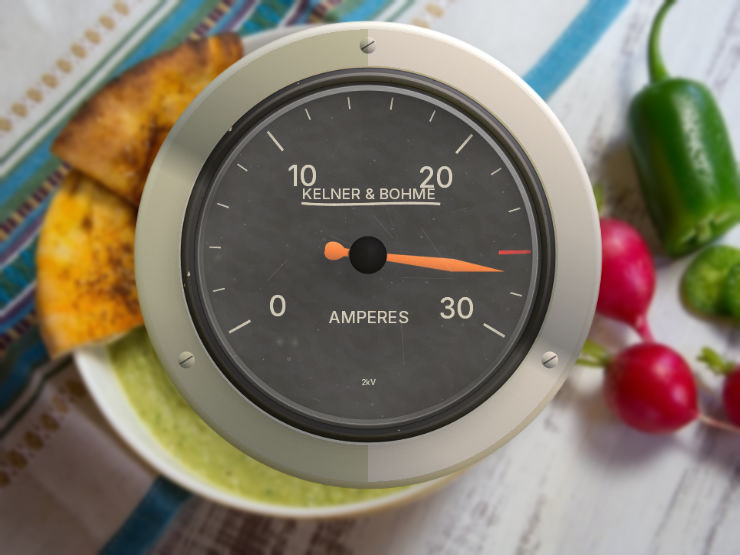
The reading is 27,A
